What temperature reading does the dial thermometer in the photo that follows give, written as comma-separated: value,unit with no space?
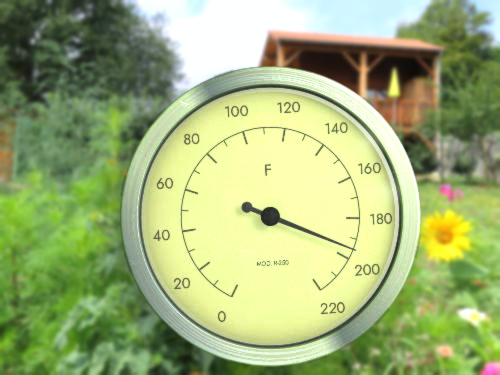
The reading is 195,°F
